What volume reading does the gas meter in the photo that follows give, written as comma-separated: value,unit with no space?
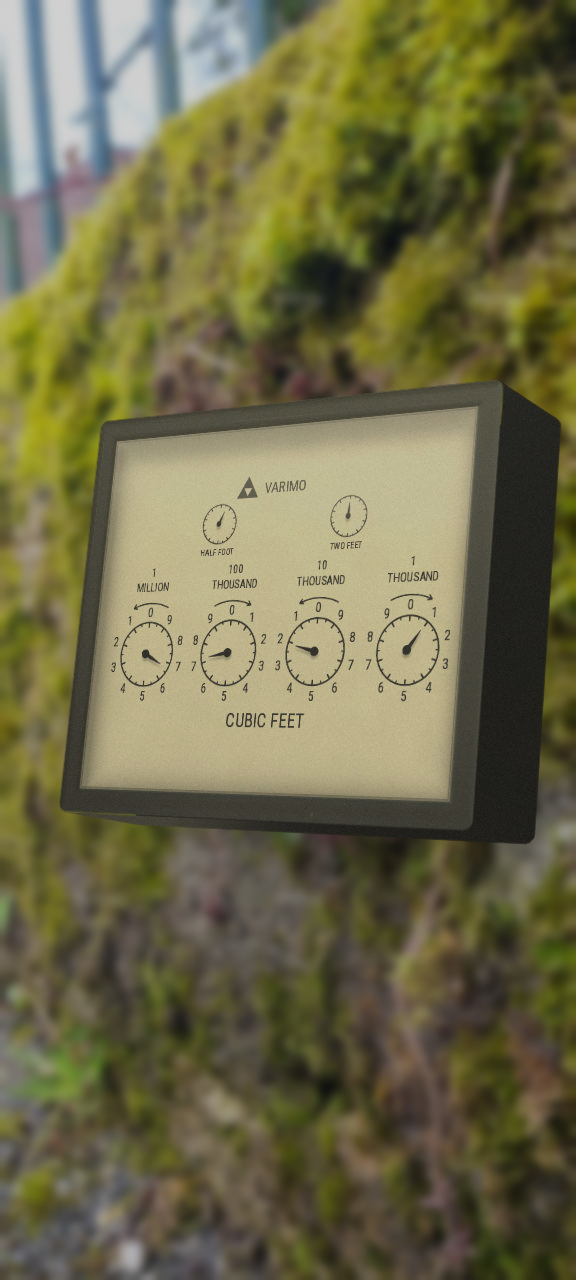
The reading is 672100,ft³
